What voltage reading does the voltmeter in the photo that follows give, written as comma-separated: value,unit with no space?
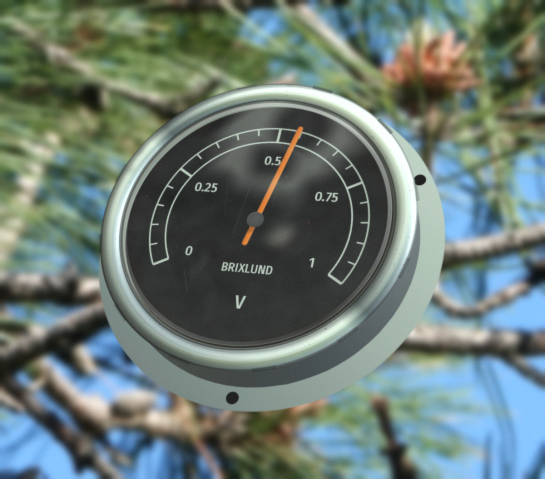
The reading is 0.55,V
